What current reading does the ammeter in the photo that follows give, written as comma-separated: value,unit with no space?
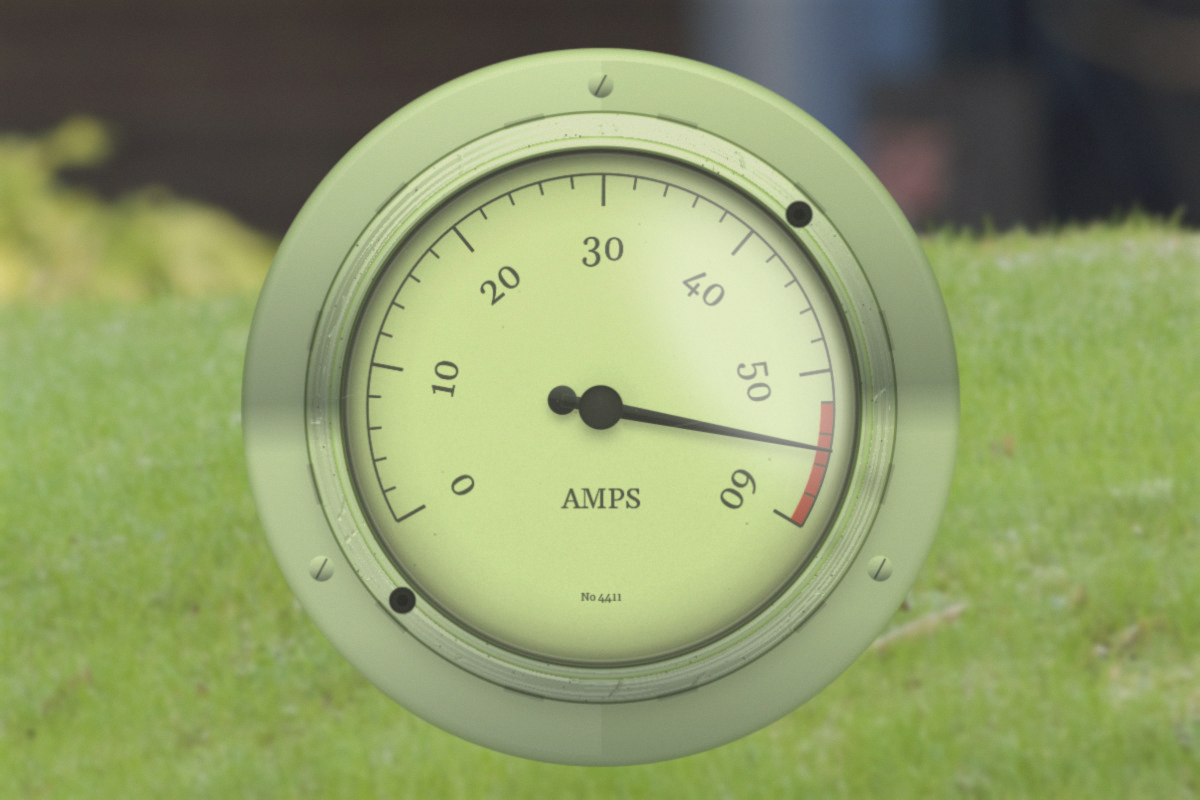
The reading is 55,A
